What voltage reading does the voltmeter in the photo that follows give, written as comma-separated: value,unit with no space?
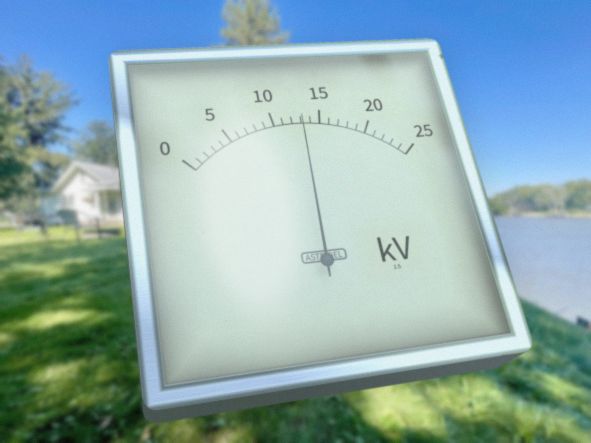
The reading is 13,kV
